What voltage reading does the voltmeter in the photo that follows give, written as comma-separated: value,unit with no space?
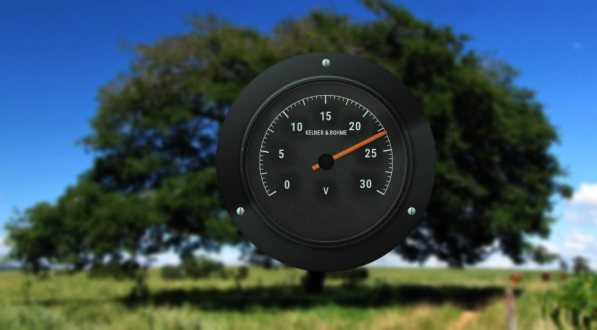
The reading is 23,V
